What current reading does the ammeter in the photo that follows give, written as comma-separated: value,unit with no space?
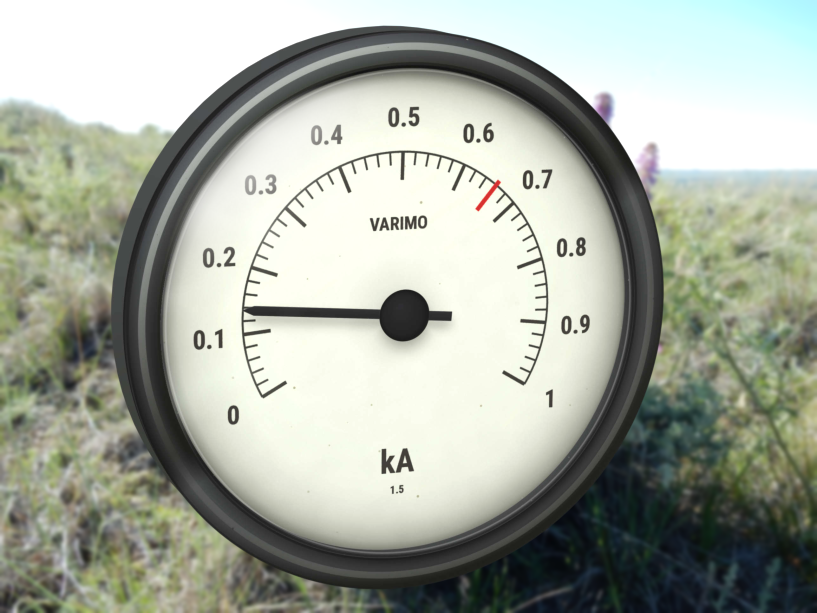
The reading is 0.14,kA
